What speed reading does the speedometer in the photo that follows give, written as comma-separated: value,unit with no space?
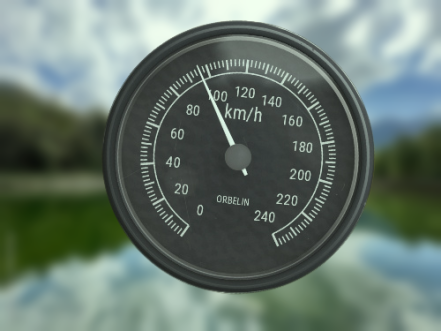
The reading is 96,km/h
